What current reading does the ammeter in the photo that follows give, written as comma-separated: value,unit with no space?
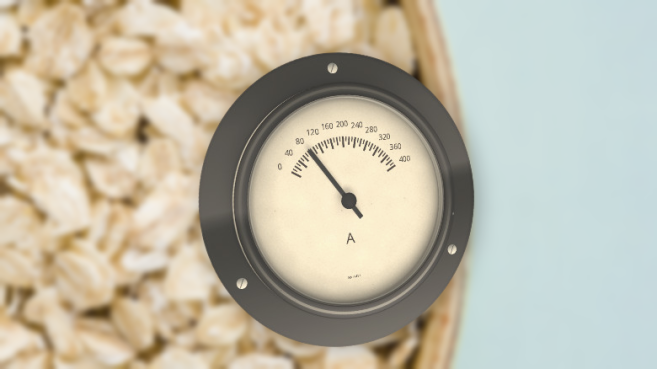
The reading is 80,A
